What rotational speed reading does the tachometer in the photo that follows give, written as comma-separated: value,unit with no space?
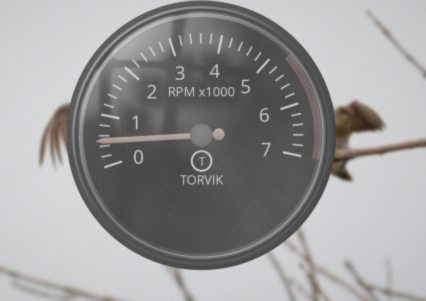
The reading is 500,rpm
